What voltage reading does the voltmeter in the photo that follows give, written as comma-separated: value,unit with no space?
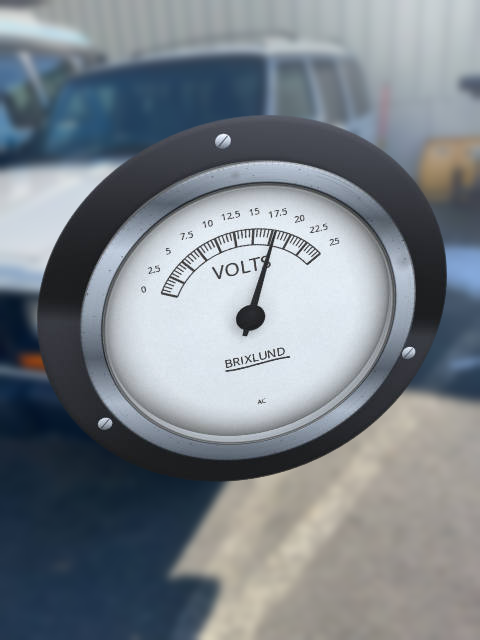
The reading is 17.5,V
